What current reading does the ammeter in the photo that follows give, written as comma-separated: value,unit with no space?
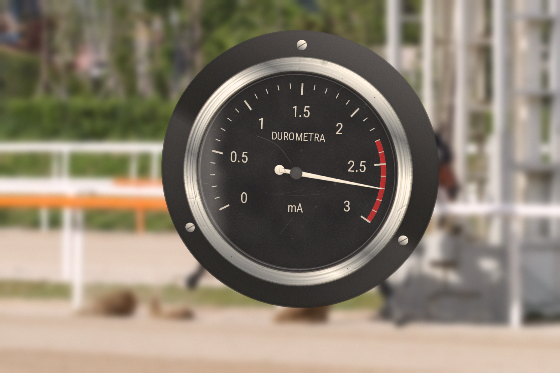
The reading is 2.7,mA
